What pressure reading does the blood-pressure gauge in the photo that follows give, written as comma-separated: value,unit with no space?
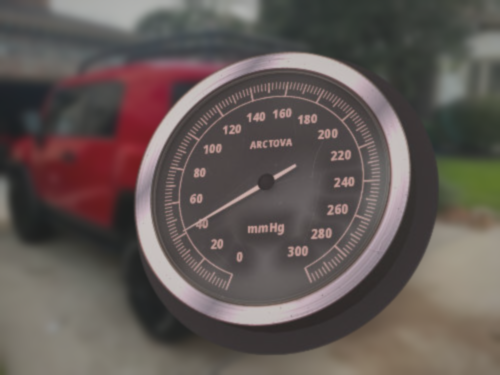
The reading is 40,mmHg
